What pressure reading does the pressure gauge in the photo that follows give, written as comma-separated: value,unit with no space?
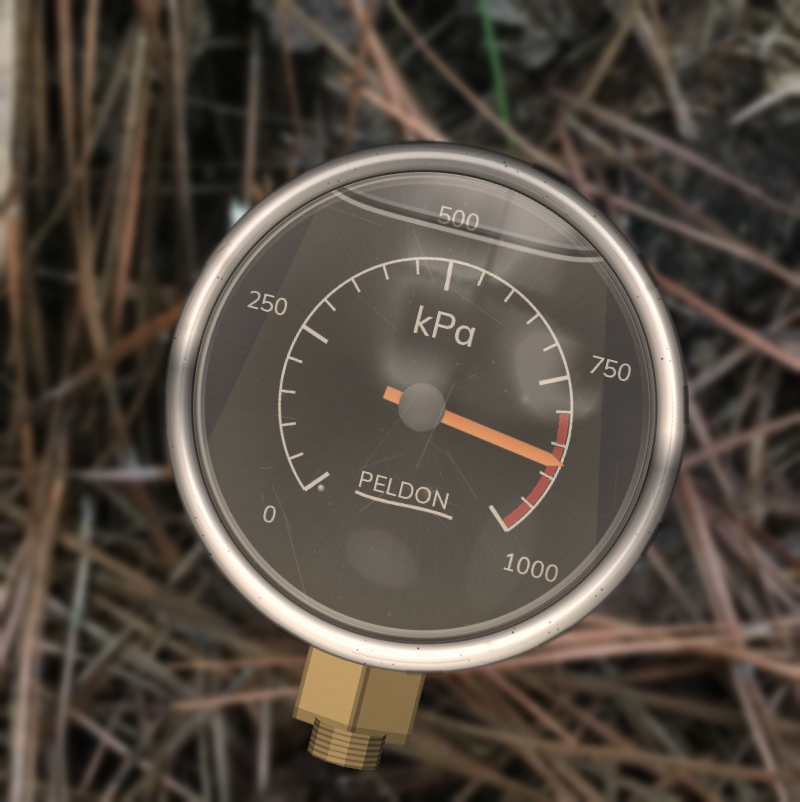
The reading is 875,kPa
